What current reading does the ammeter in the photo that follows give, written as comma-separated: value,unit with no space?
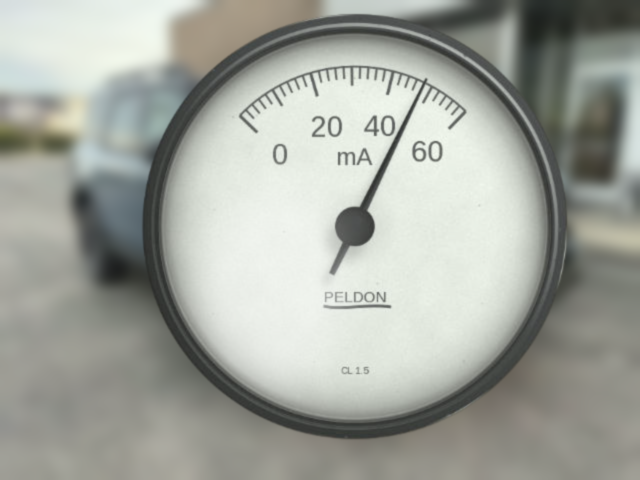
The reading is 48,mA
